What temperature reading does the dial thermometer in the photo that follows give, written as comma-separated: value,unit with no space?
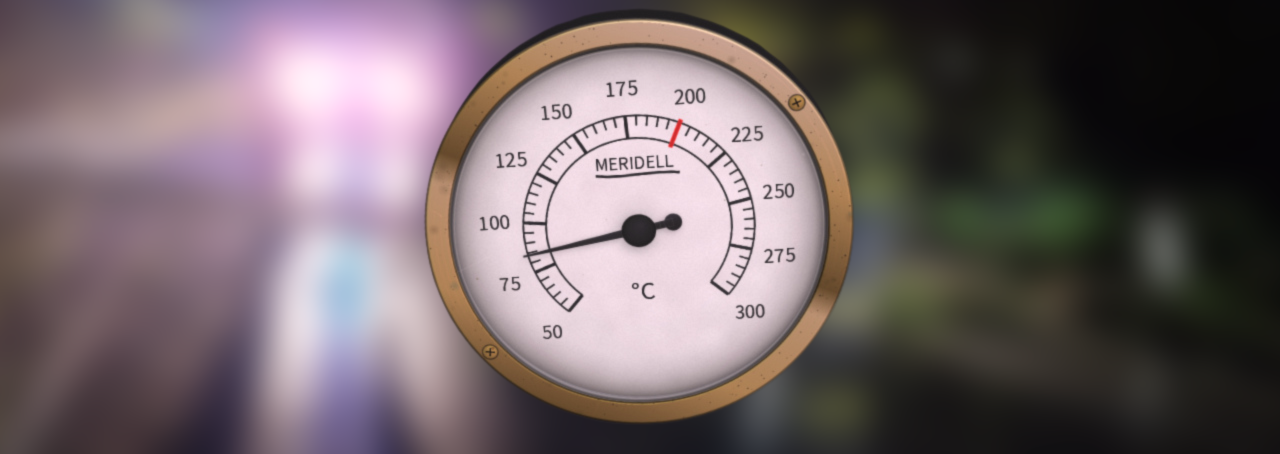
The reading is 85,°C
